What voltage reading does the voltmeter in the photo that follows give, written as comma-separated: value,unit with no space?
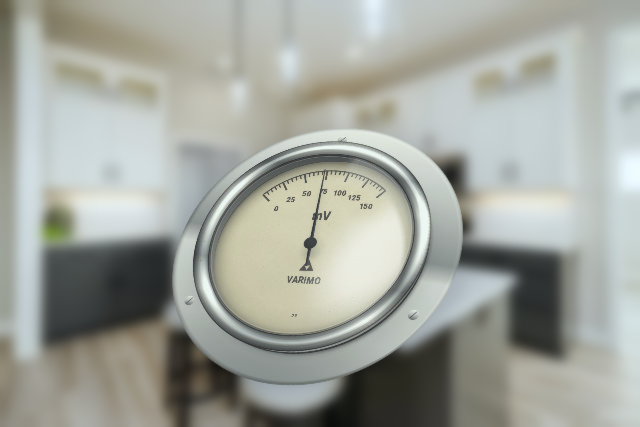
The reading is 75,mV
